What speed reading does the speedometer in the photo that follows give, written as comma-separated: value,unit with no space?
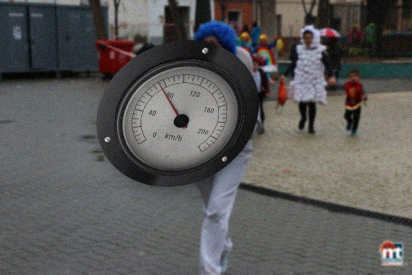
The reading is 75,km/h
